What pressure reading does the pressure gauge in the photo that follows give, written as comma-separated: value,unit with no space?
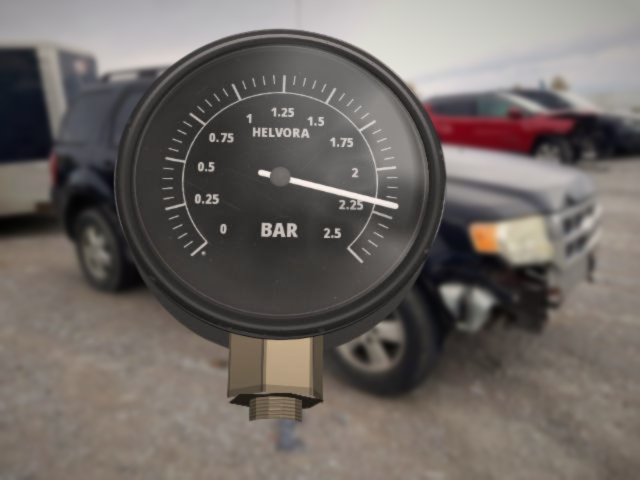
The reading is 2.2,bar
